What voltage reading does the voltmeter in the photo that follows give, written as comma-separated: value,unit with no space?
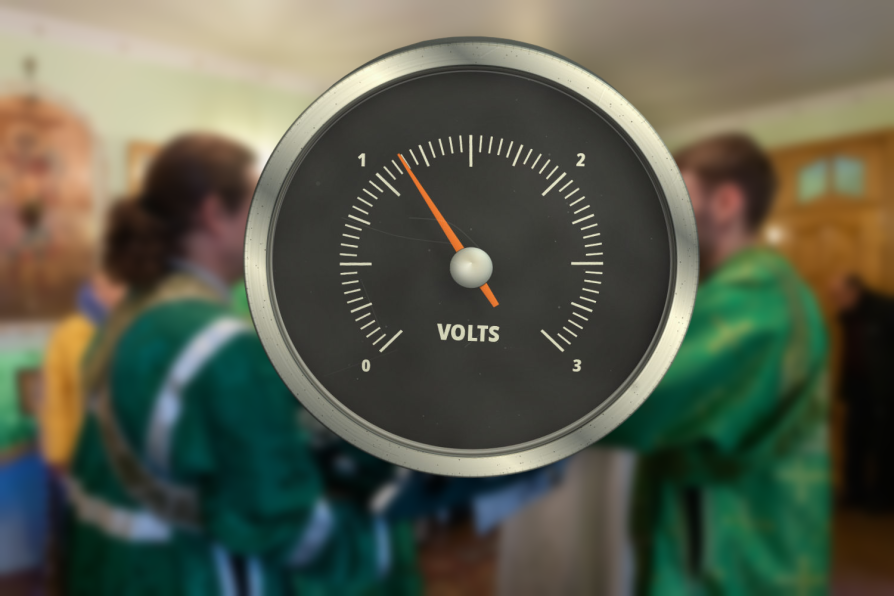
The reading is 1.15,V
